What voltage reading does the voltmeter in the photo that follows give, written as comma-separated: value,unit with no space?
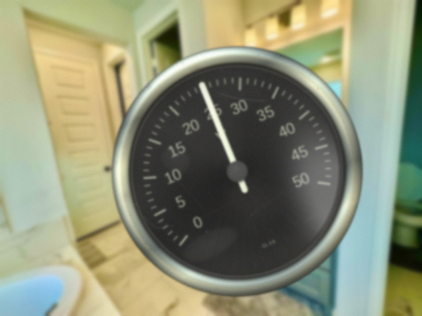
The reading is 25,V
